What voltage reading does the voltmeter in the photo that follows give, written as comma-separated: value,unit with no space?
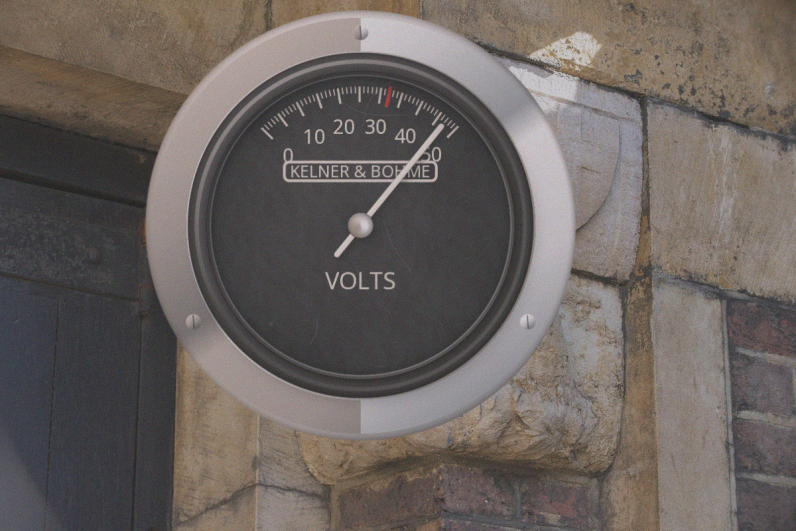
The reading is 47,V
